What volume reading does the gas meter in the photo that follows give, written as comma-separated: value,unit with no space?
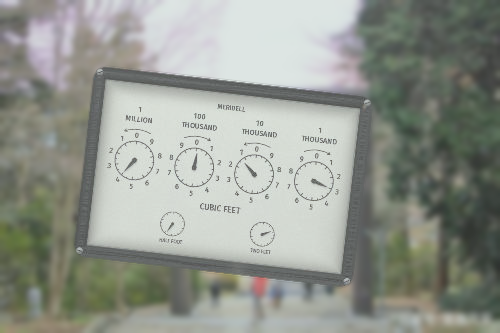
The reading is 401300,ft³
